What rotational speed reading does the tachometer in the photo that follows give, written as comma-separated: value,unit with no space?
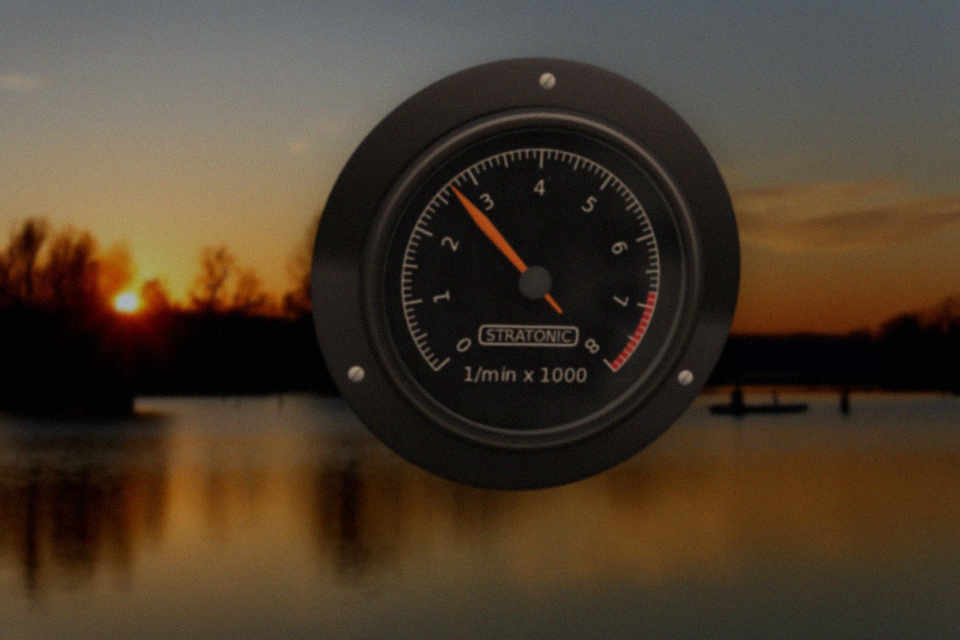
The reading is 2700,rpm
